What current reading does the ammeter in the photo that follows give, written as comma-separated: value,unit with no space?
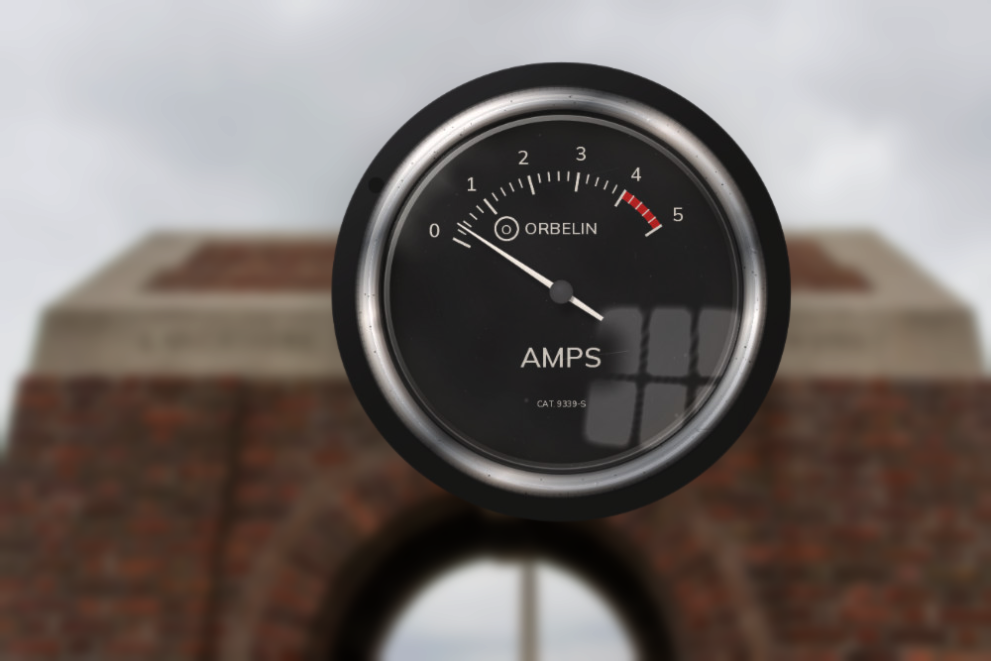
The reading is 0.3,A
